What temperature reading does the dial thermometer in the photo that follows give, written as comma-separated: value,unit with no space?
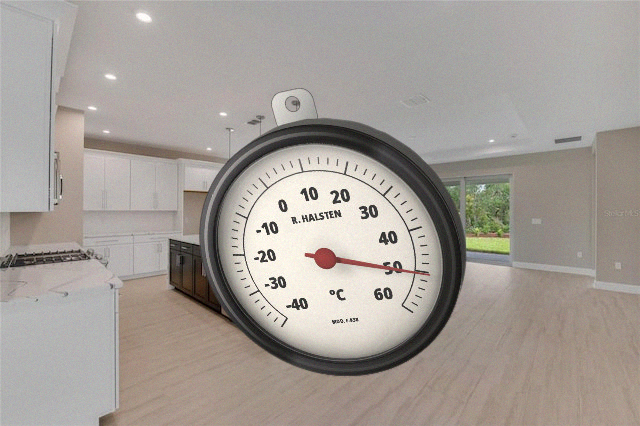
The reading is 50,°C
